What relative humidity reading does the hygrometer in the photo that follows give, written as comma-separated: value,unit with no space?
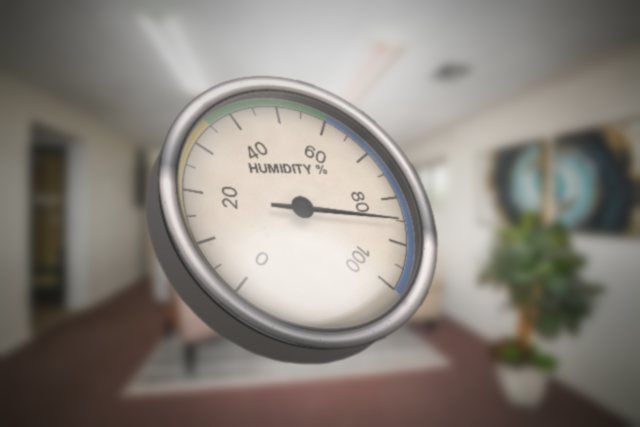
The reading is 85,%
